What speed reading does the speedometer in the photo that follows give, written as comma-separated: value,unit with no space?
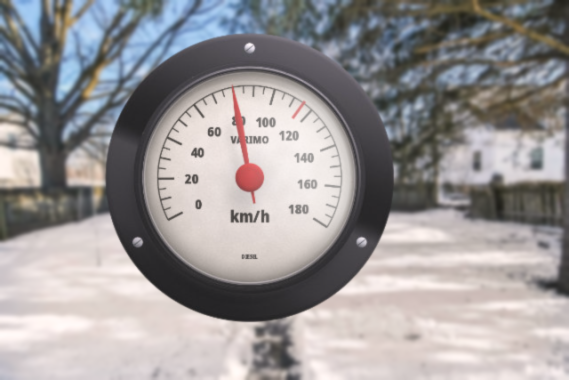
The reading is 80,km/h
